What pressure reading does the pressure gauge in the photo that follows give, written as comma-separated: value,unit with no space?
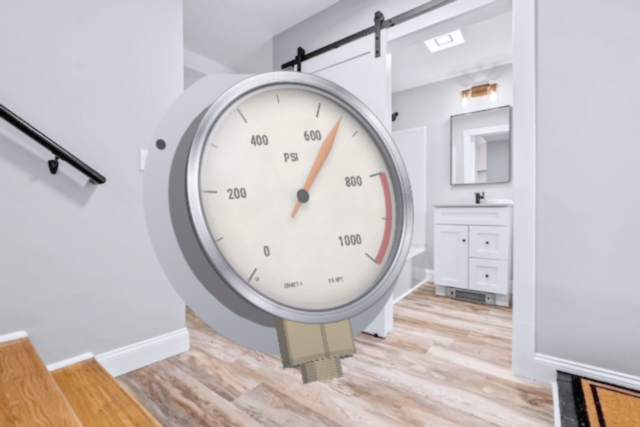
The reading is 650,psi
